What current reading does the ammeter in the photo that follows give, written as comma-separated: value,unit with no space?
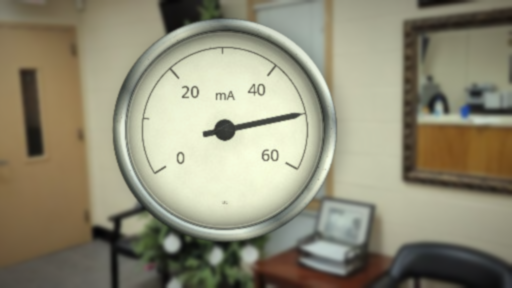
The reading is 50,mA
